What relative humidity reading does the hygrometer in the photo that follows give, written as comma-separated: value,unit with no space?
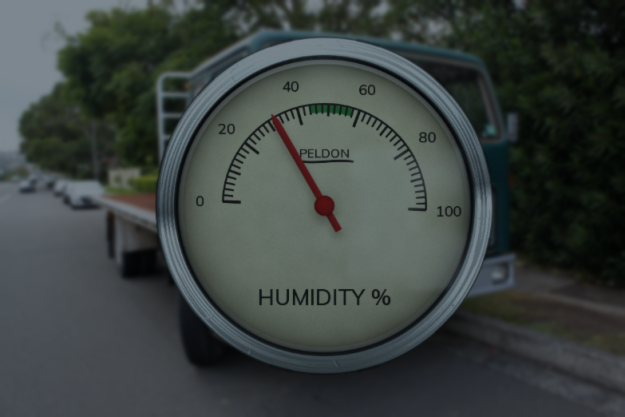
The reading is 32,%
